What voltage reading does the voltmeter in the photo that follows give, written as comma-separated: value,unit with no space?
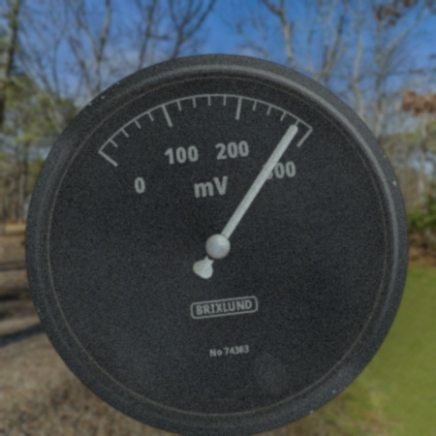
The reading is 280,mV
